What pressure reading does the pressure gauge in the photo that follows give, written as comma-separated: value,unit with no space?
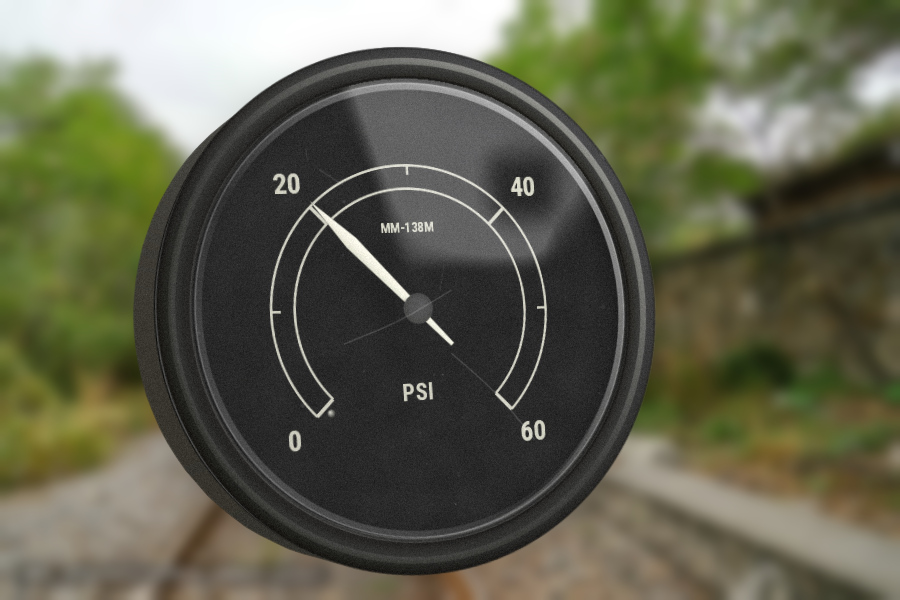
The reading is 20,psi
